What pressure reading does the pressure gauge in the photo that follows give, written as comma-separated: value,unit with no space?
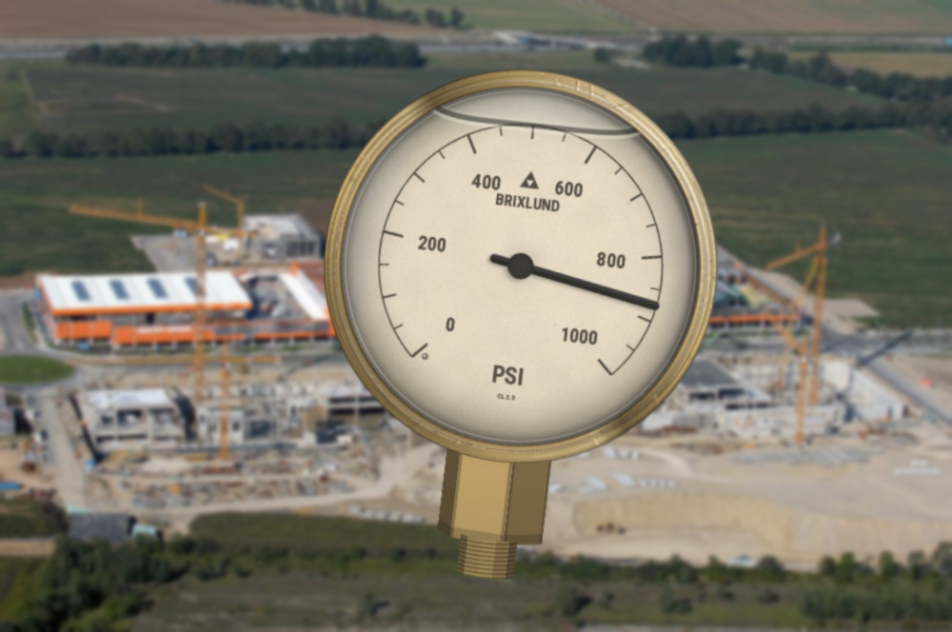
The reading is 875,psi
